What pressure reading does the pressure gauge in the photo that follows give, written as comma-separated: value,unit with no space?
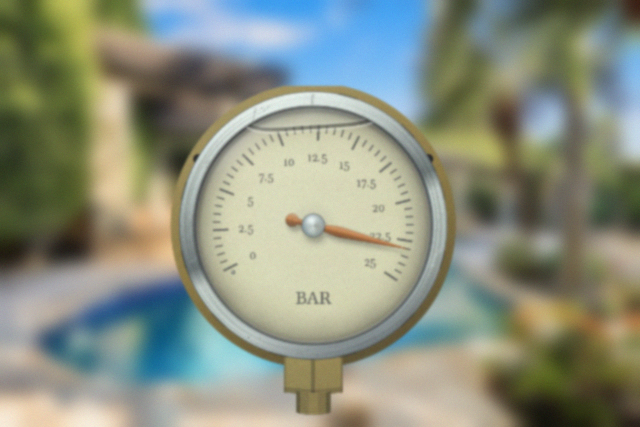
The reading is 23,bar
